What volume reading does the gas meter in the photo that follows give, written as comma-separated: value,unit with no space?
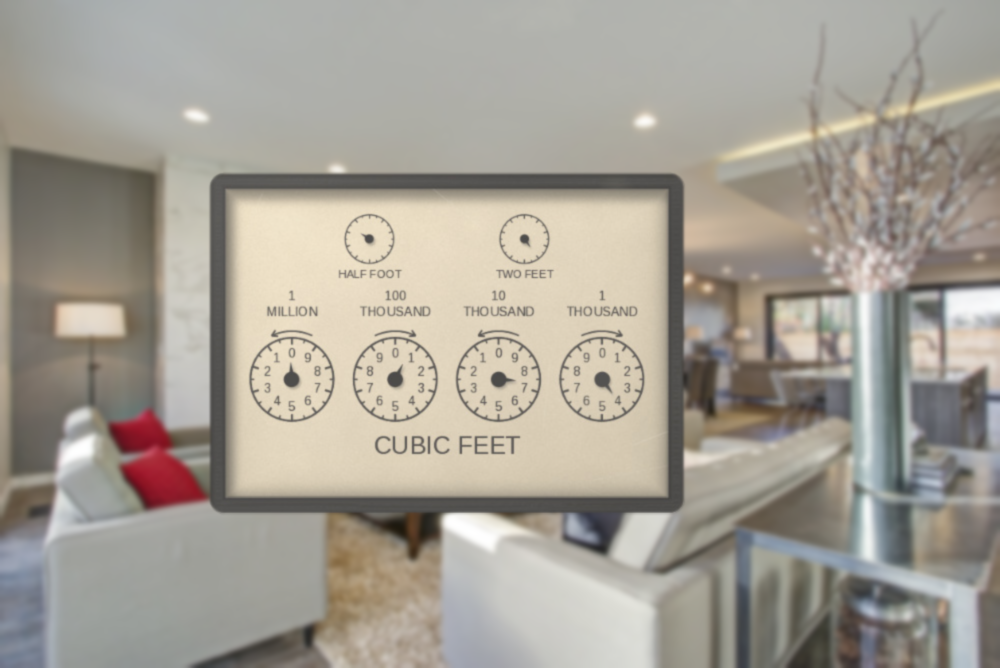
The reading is 7400,ft³
